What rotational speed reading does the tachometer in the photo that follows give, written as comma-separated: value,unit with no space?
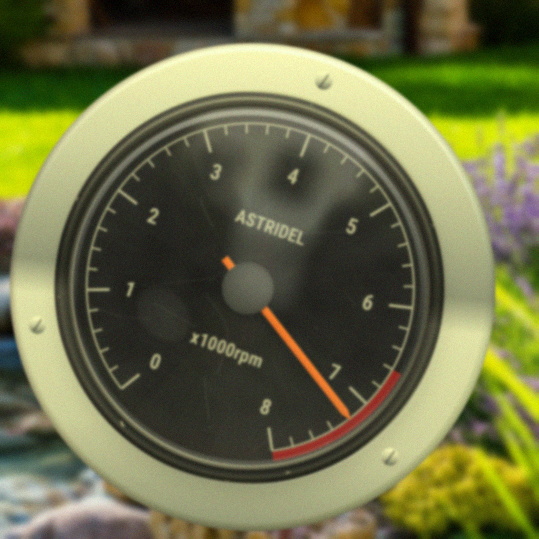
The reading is 7200,rpm
